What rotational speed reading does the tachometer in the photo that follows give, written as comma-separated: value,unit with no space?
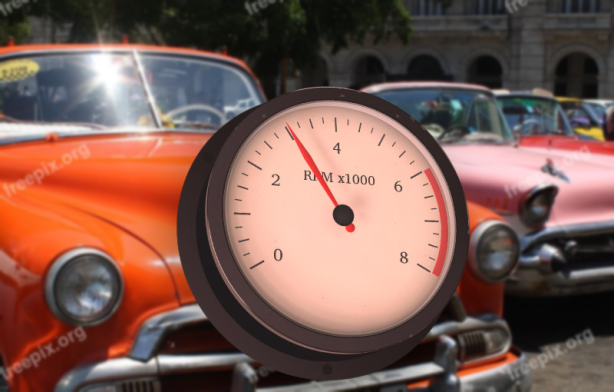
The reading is 3000,rpm
